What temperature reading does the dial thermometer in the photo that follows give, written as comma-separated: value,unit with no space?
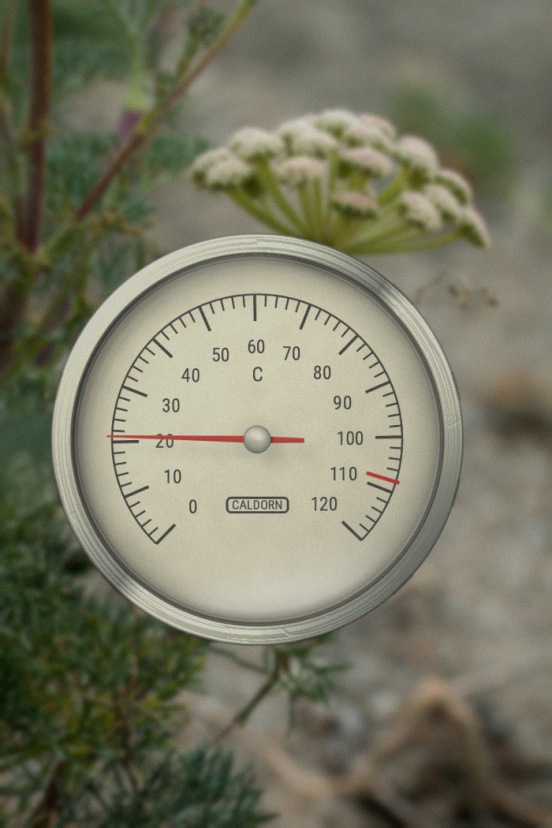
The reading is 21,°C
